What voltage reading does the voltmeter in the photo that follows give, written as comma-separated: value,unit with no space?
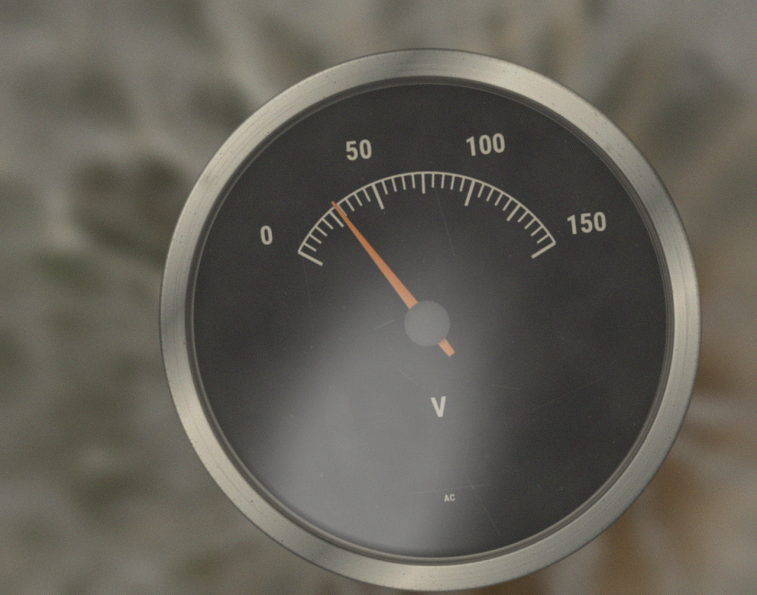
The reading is 30,V
